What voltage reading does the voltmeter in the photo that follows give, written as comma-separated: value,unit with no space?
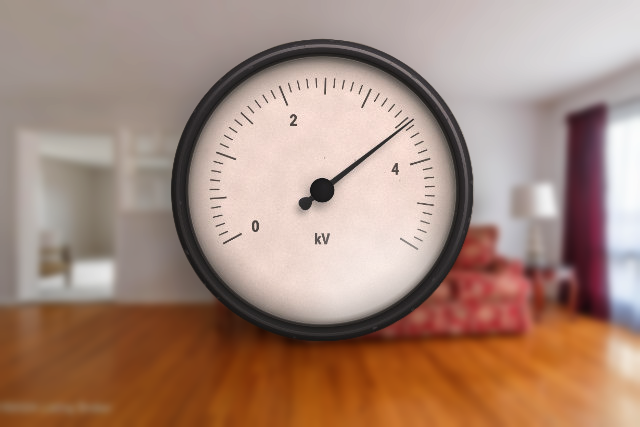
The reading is 3.55,kV
